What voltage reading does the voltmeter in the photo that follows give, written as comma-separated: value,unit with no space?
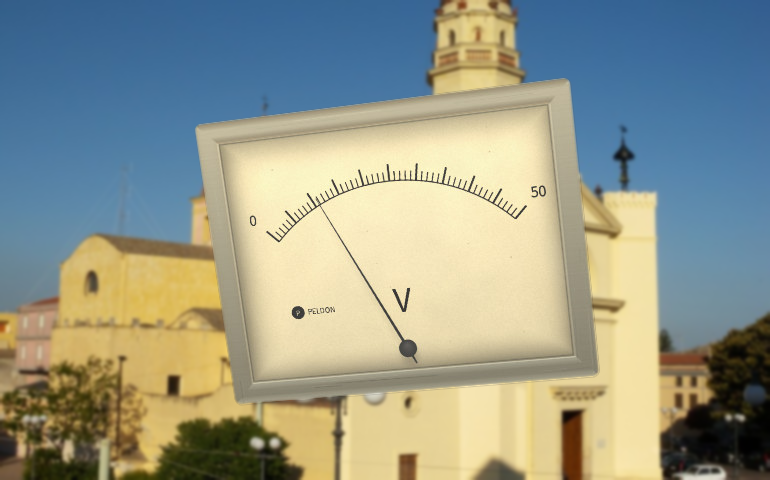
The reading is 11,V
